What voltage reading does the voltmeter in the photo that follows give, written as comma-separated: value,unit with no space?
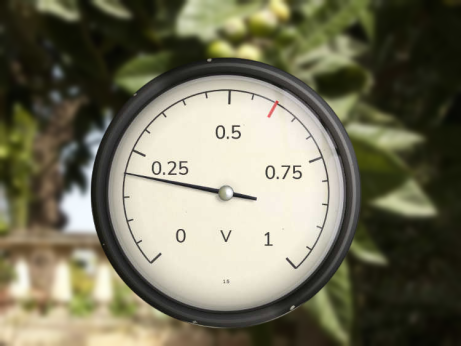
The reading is 0.2,V
